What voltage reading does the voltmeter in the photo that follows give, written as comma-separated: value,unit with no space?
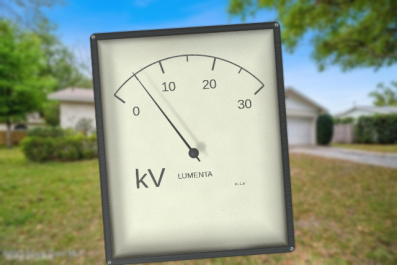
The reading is 5,kV
